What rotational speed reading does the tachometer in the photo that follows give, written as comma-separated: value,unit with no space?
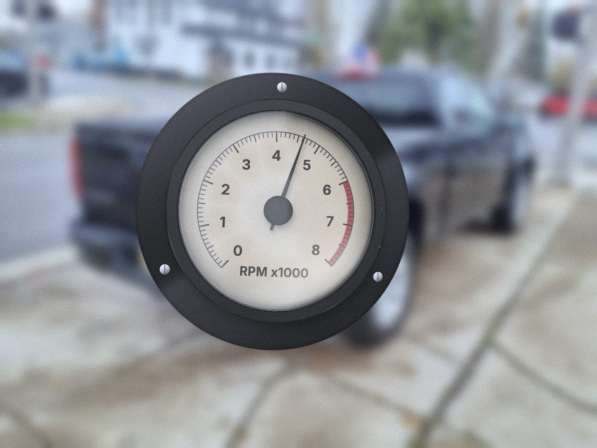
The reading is 4600,rpm
